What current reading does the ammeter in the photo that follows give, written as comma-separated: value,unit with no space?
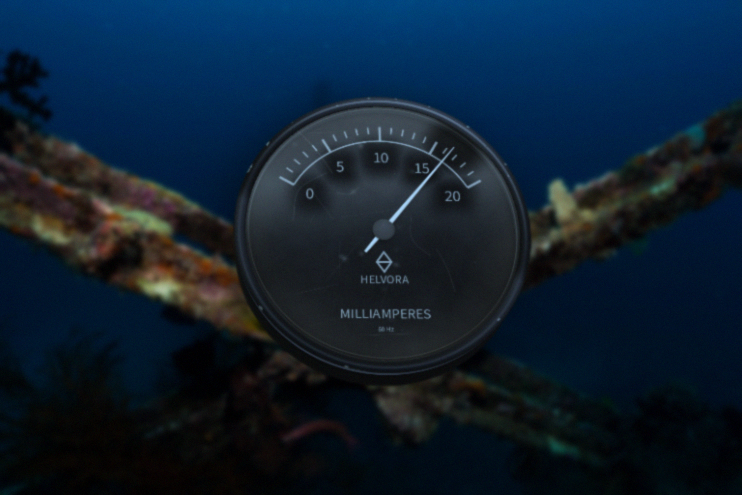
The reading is 16.5,mA
